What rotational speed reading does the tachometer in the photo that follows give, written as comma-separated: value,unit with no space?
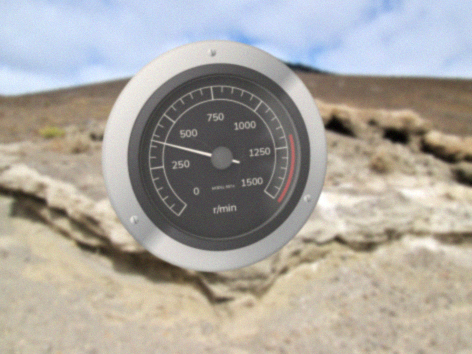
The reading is 375,rpm
